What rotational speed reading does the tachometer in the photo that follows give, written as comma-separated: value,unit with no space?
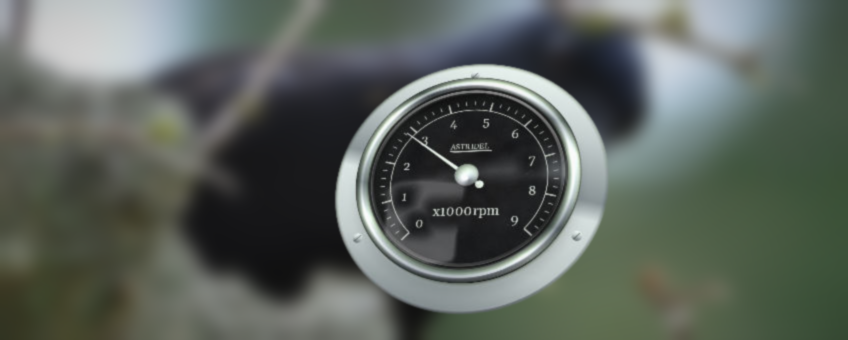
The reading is 2800,rpm
